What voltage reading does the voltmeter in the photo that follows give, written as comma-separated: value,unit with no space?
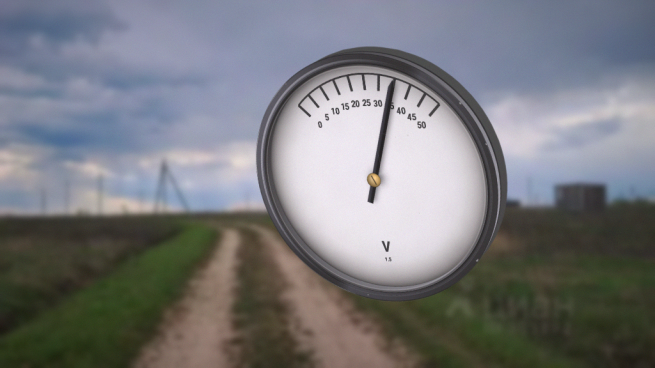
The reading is 35,V
